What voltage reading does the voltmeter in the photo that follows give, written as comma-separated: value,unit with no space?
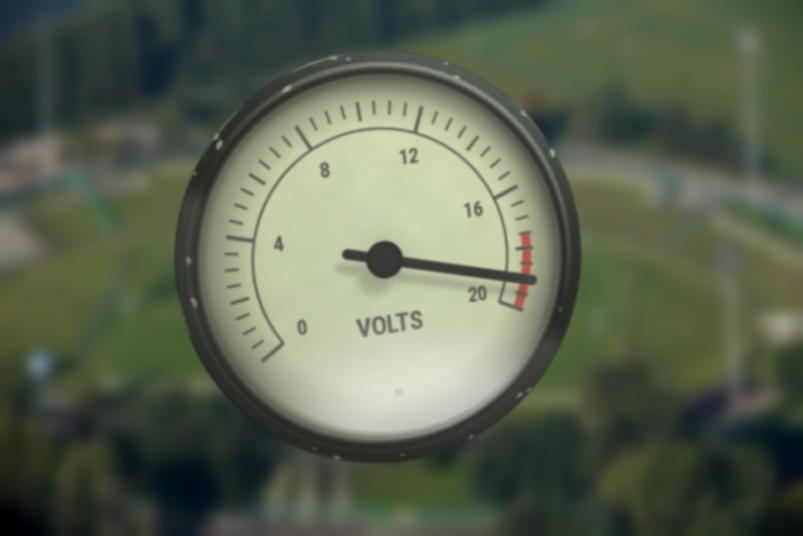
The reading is 19,V
